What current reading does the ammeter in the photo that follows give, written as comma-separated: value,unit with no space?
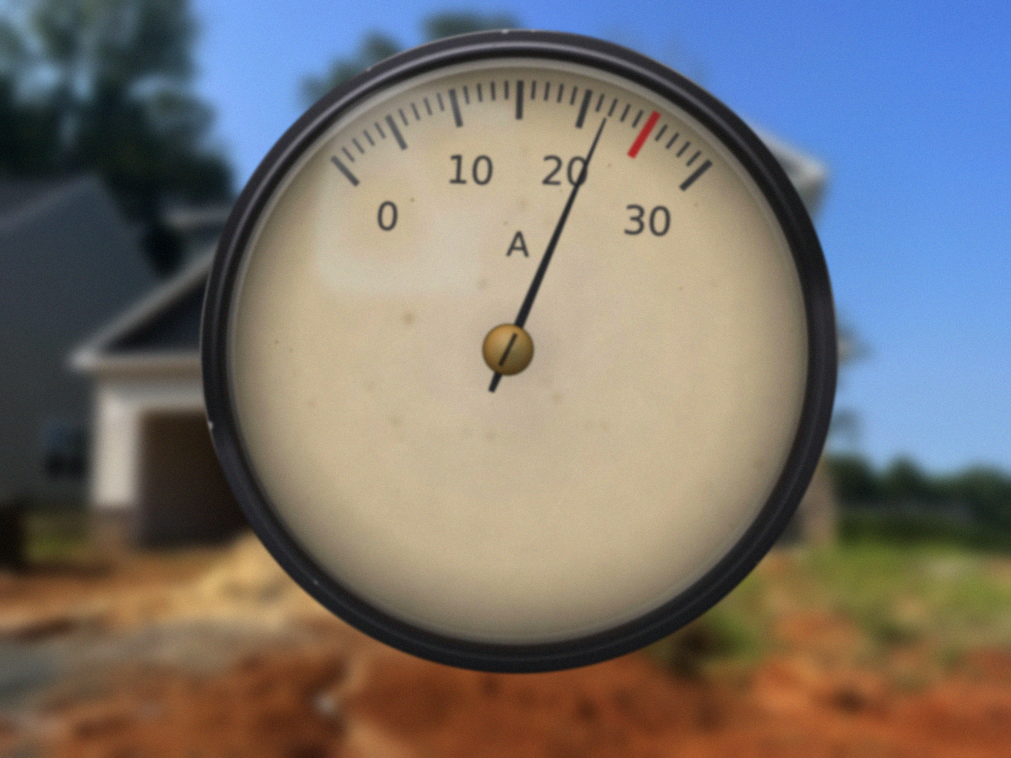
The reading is 22,A
